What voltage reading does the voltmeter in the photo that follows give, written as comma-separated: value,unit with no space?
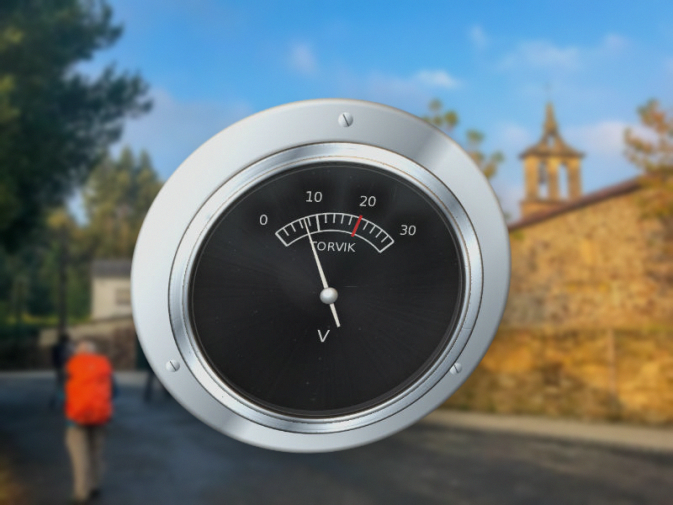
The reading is 7,V
